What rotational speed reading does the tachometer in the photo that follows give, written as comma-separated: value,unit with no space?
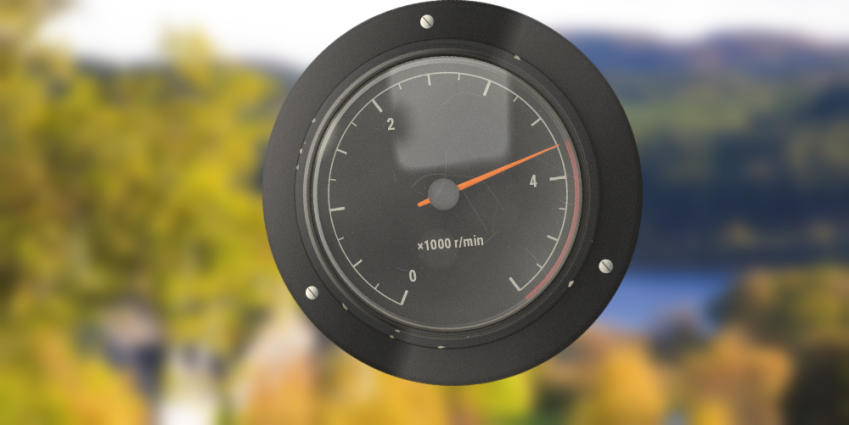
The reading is 3750,rpm
